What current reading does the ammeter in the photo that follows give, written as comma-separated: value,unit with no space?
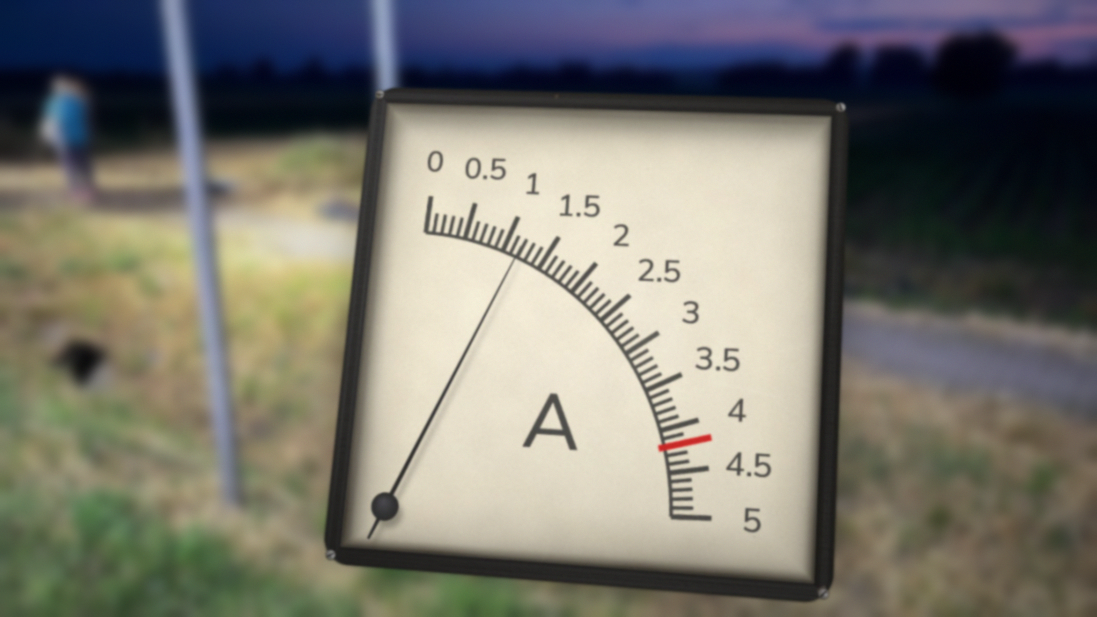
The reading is 1.2,A
